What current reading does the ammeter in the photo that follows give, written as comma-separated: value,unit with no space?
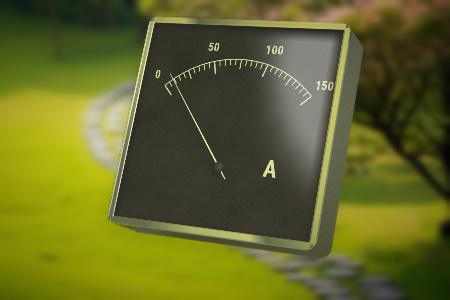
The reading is 10,A
